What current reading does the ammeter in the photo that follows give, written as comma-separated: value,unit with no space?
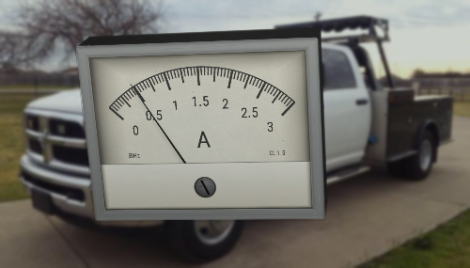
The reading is 0.5,A
